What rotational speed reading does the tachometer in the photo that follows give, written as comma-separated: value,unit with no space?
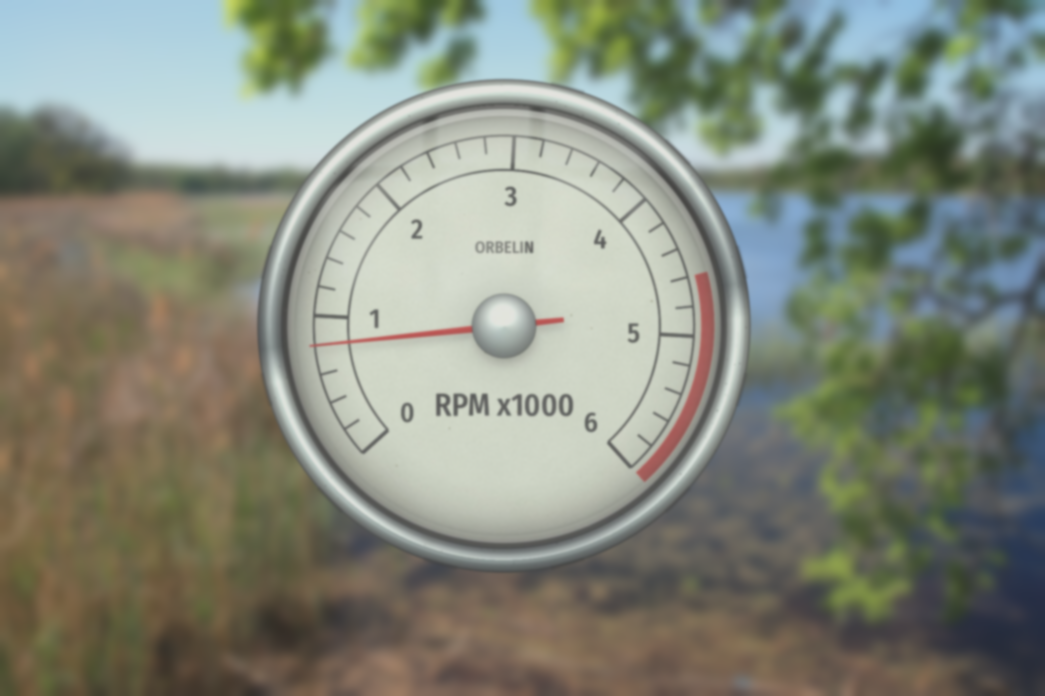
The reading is 800,rpm
